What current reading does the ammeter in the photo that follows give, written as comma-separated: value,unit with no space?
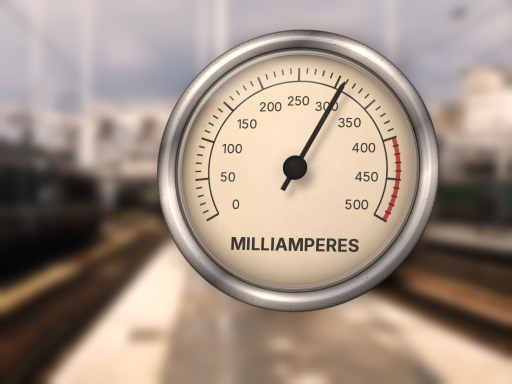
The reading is 310,mA
